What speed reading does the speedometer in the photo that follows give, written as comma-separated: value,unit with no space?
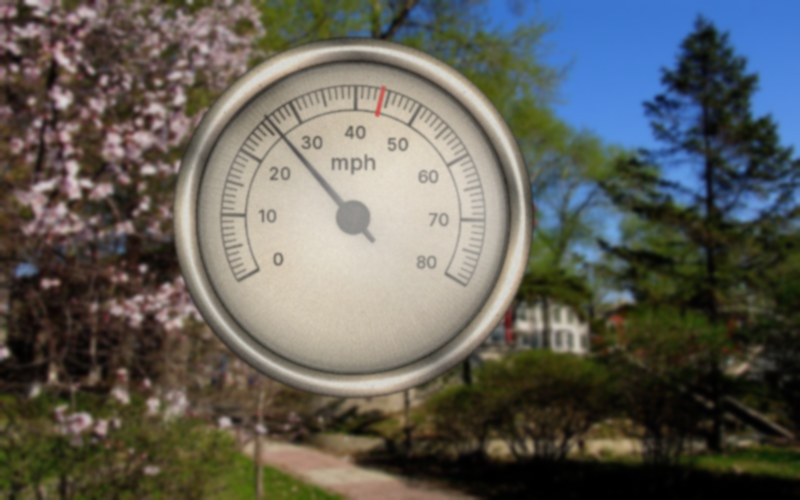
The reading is 26,mph
